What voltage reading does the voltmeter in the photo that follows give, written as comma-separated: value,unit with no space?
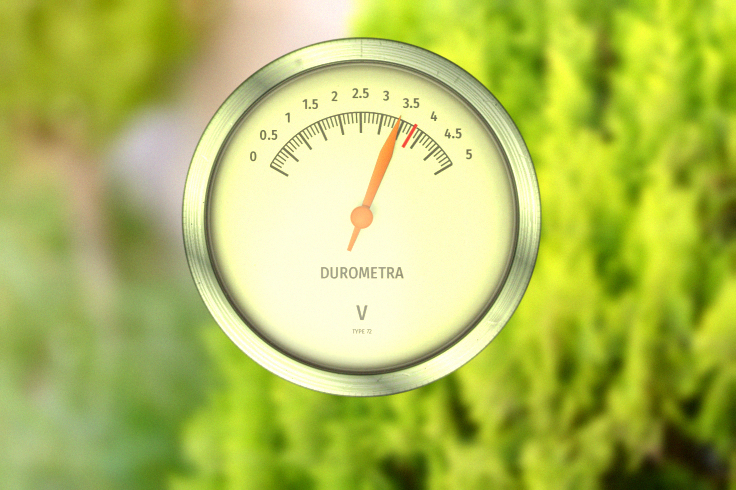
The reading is 3.4,V
